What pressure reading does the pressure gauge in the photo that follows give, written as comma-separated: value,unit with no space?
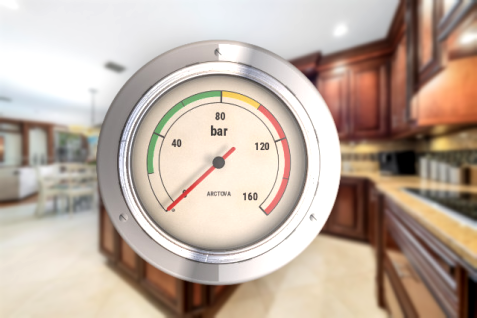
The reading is 0,bar
